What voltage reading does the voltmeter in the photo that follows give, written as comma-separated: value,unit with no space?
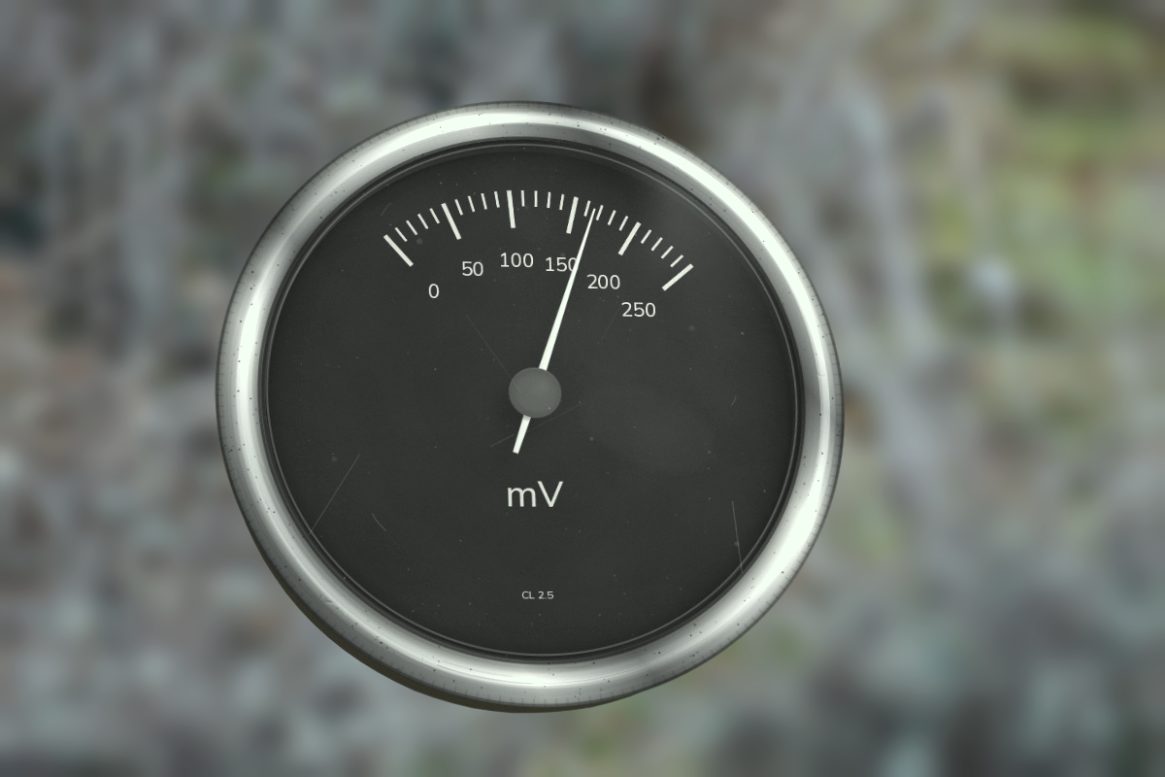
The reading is 165,mV
